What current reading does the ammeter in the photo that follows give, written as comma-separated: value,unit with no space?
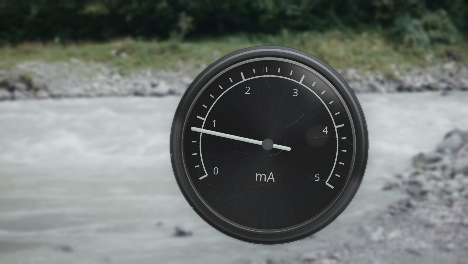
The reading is 0.8,mA
